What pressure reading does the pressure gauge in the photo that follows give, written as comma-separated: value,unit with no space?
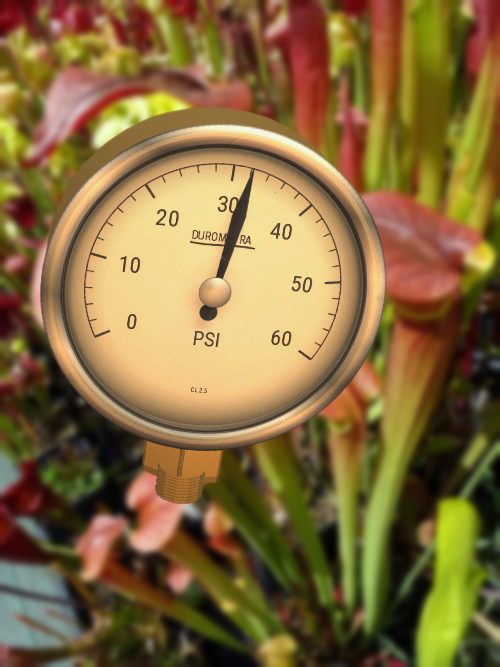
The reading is 32,psi
